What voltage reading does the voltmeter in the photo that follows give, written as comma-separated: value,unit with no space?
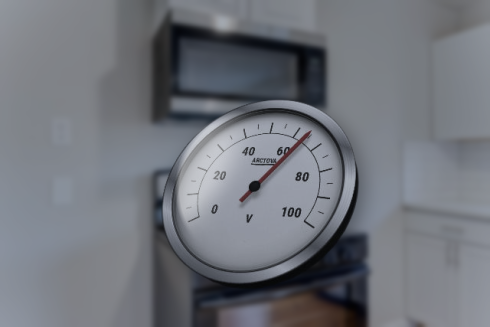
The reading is 65,V
